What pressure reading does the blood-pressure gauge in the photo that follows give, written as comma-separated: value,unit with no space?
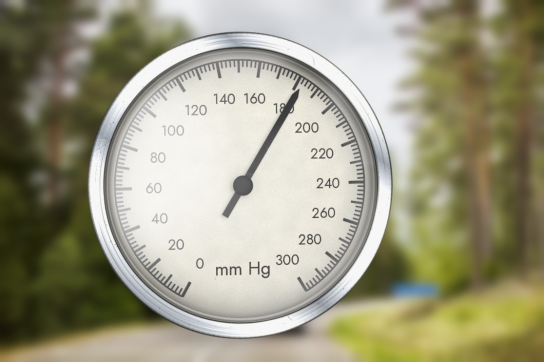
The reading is 182,mmHg
